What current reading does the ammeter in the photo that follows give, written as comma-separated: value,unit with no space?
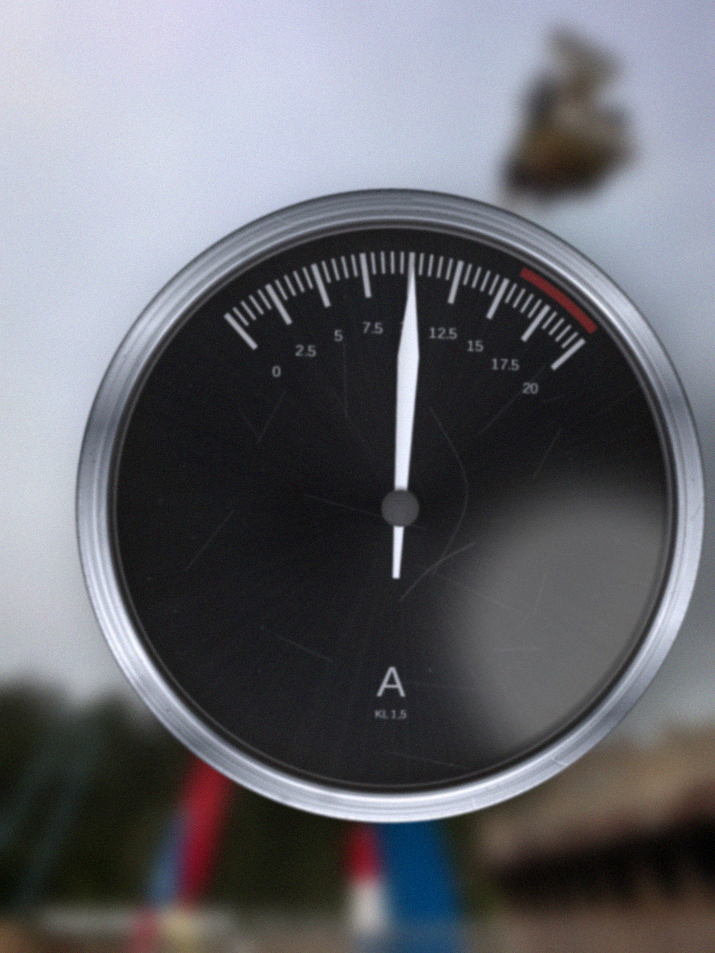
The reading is 10,A
